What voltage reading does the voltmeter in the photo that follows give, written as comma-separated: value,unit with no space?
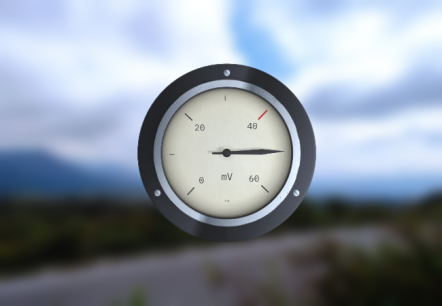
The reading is 50,mV
